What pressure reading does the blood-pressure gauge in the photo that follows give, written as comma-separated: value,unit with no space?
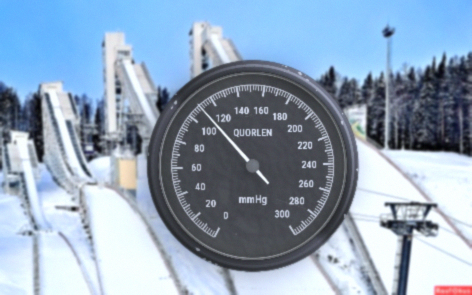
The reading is 110,mmHg
